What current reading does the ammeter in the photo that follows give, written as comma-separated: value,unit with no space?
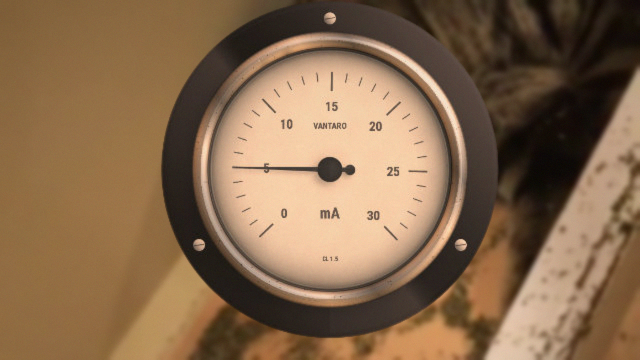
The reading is 5,mA
